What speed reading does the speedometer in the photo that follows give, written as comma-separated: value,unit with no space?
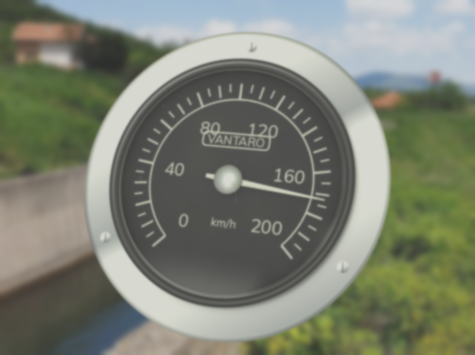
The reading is 172.5,km/h
